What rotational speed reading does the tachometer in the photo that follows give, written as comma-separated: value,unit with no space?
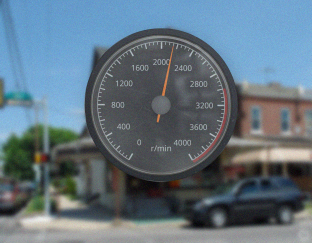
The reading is 2150,rpm
